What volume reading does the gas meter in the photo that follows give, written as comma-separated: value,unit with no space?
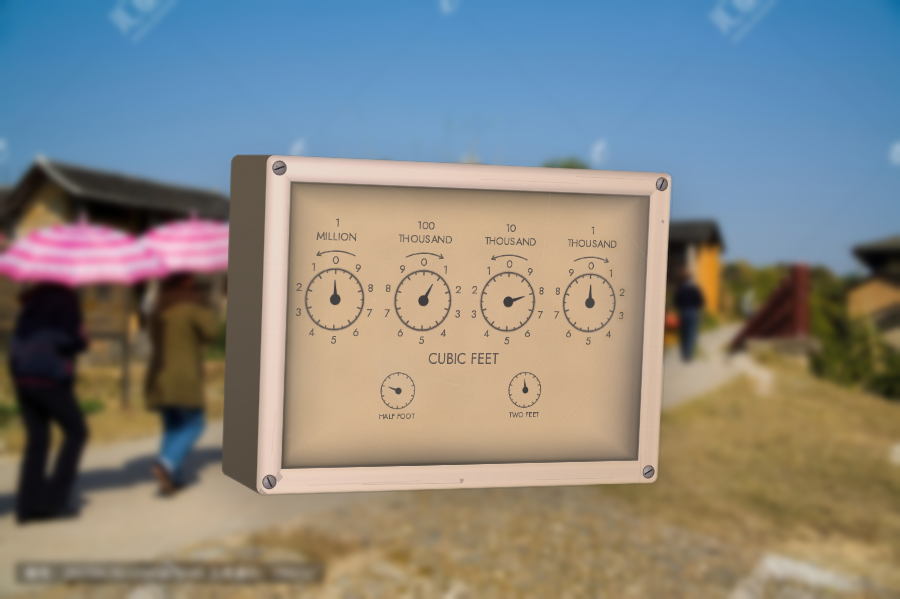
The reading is 8000,ft³
